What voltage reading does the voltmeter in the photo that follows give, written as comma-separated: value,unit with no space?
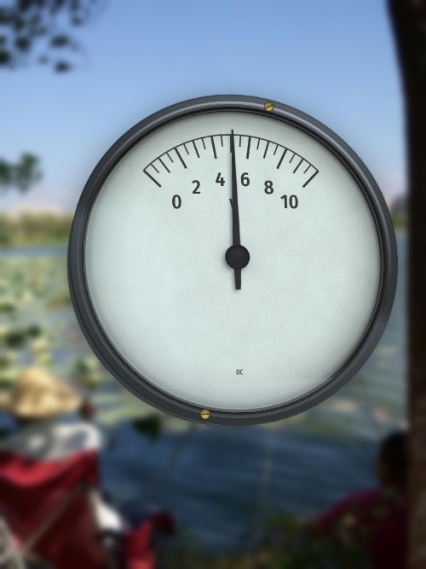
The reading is 5,V
